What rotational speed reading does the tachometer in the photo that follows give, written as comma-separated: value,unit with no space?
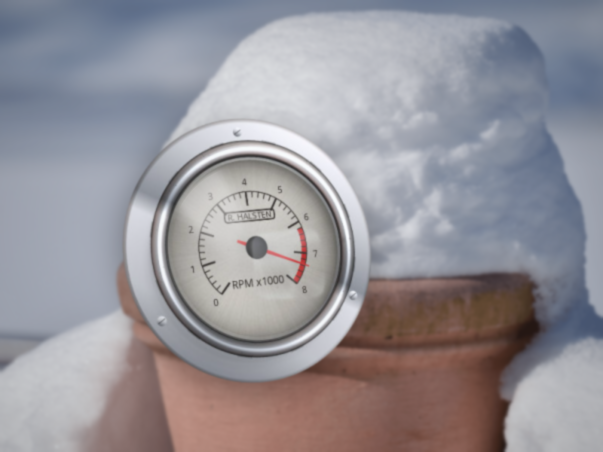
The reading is 7400,rpm
